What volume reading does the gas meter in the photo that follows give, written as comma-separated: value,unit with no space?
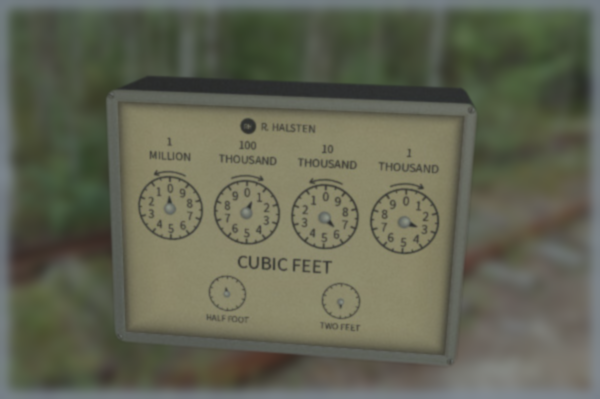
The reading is 6300,ft³
